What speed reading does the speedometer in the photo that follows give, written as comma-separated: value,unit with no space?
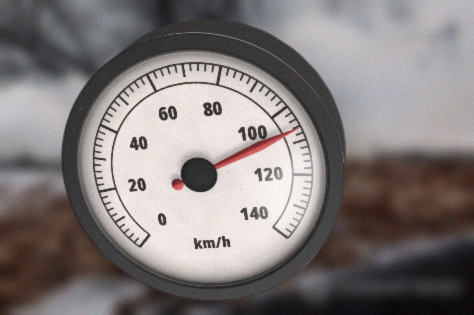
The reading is 106,km/h
